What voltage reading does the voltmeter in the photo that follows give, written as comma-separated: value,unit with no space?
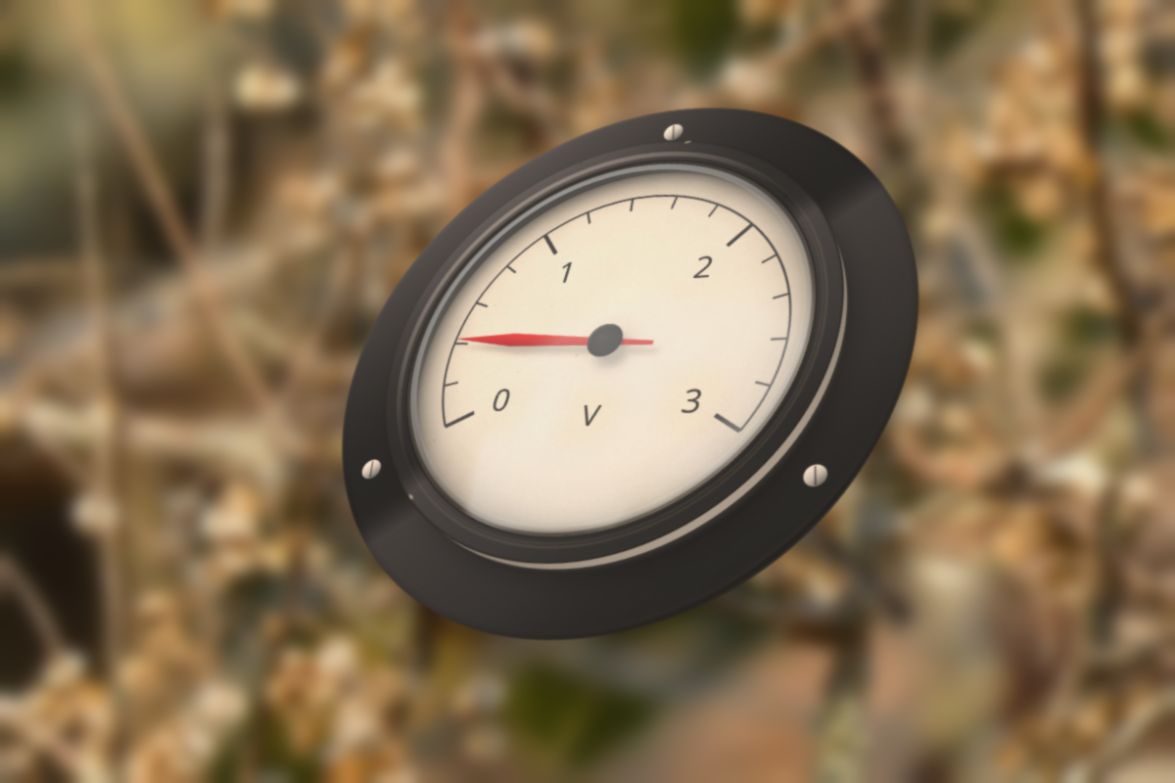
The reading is 0.4,V
